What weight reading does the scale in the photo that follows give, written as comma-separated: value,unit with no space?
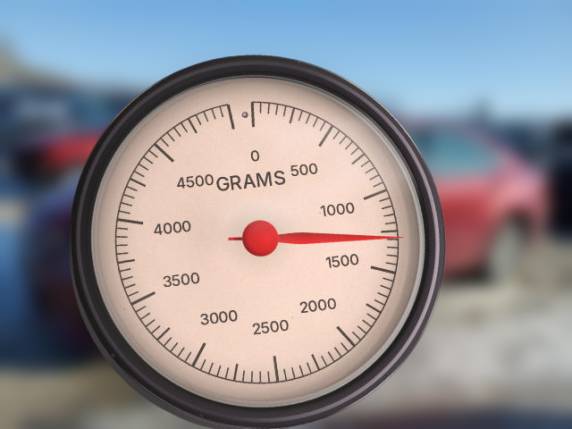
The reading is 1300,g
